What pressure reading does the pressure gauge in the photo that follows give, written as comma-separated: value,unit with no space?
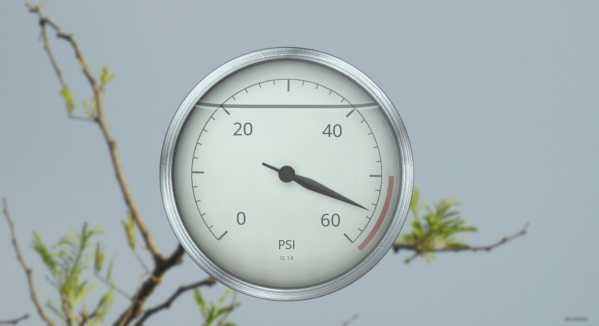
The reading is 55,psi
